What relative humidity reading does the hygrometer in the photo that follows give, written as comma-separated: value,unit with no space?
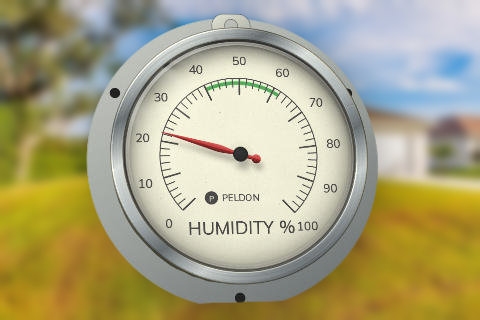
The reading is 22,%
